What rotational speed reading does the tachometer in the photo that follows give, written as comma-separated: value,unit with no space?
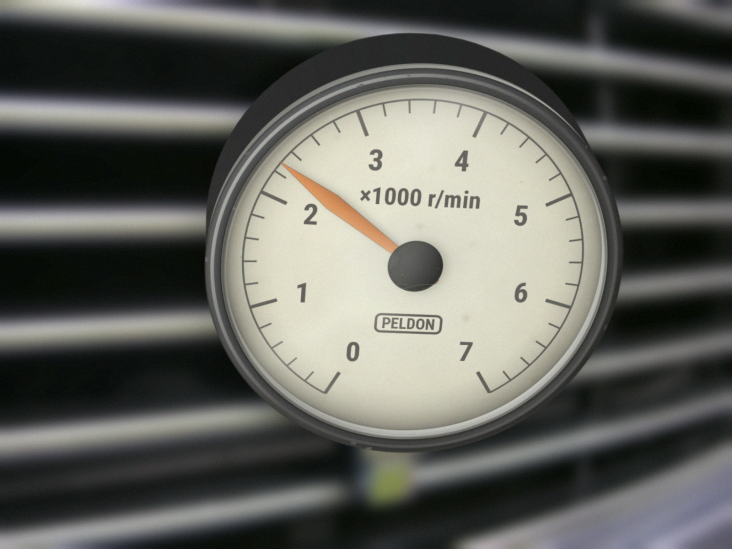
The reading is 2300,rpm
